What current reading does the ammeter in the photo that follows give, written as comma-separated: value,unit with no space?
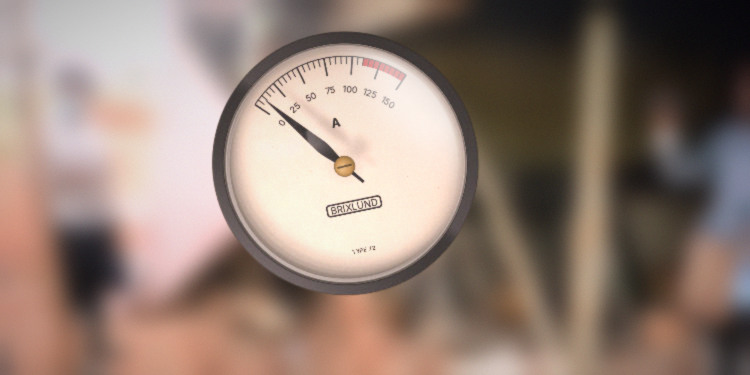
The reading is 10,A
